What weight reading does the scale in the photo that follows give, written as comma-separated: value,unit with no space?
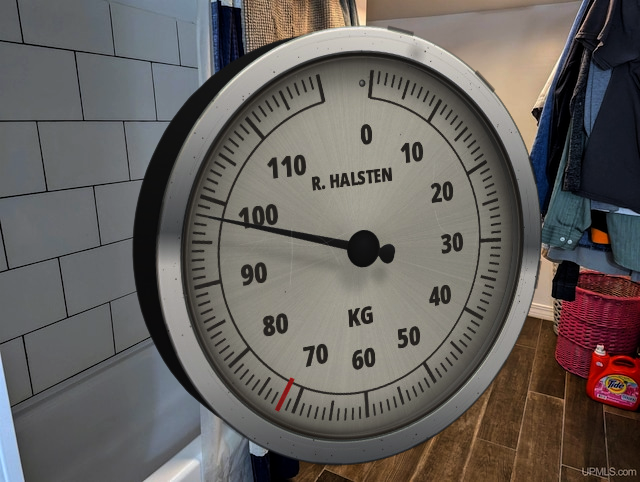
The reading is 98,kg
